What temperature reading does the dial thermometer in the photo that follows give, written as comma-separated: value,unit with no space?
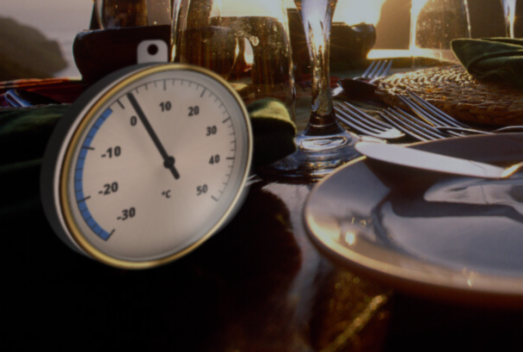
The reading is 2,°C
